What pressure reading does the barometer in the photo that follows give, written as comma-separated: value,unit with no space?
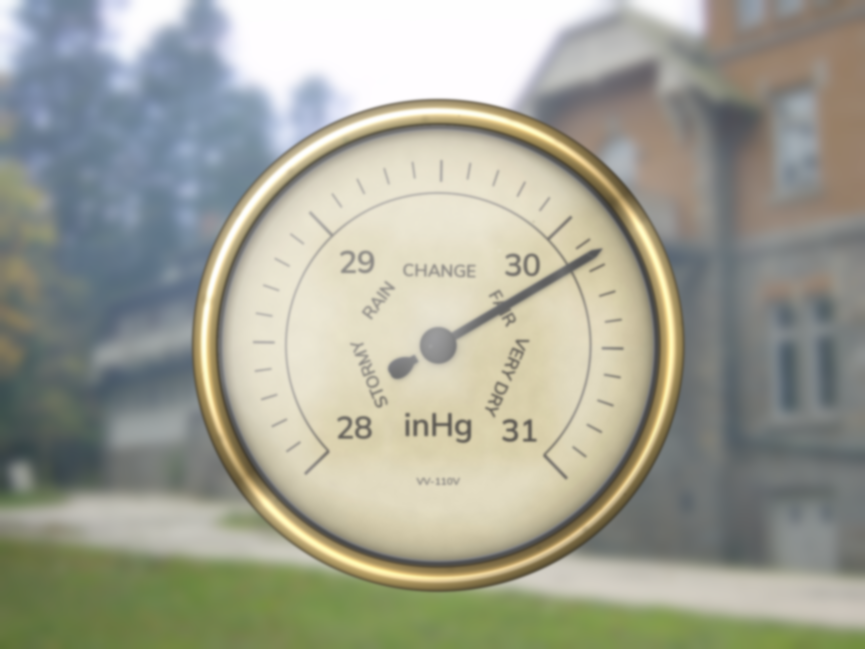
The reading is 30.15,inHg
